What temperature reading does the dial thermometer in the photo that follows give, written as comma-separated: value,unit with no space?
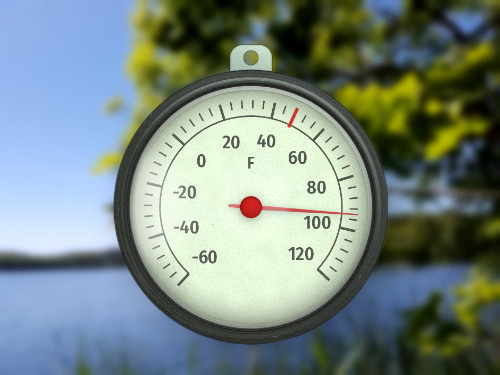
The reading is 94,°F
